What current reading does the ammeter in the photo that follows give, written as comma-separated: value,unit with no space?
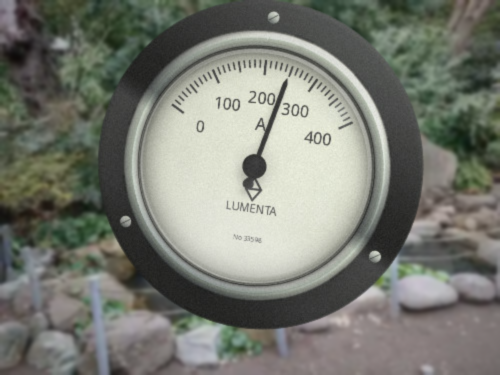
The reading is 250,A
